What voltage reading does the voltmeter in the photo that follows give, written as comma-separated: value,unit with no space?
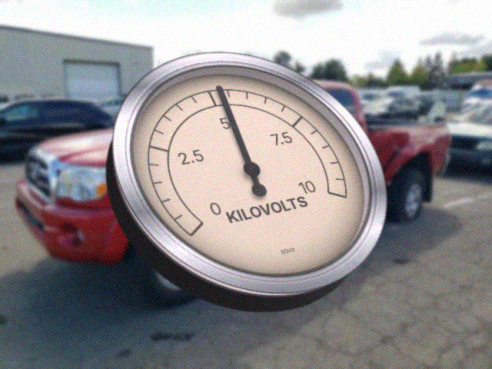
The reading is 5.25,kV
